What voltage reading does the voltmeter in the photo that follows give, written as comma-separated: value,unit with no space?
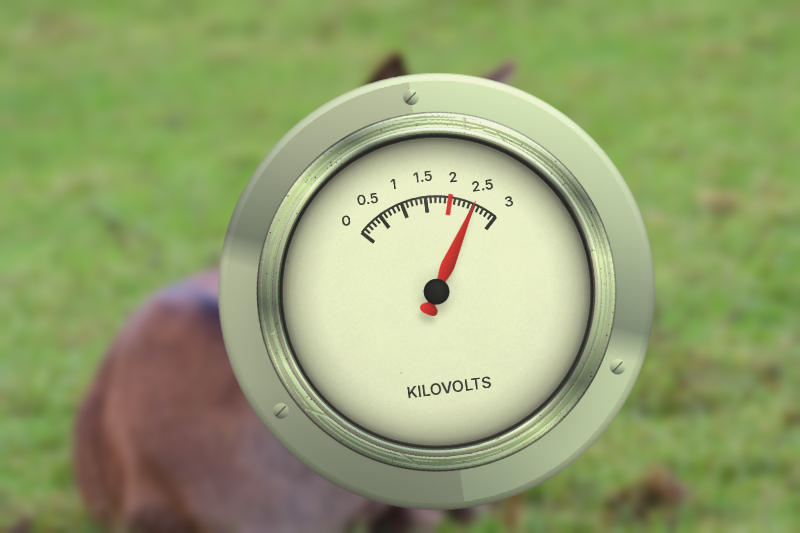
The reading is 2.5,kV
